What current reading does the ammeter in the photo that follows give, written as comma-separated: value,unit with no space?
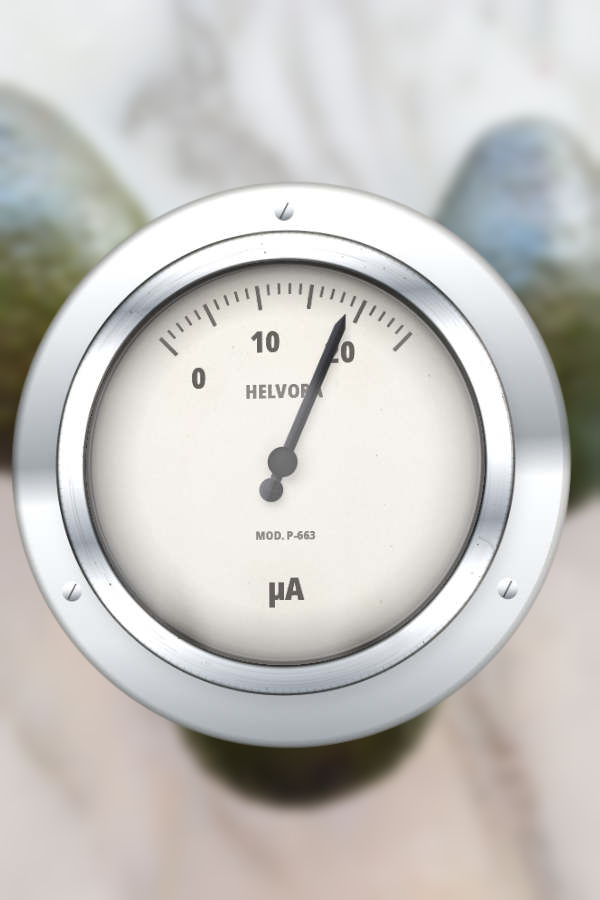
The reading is 19,µA
